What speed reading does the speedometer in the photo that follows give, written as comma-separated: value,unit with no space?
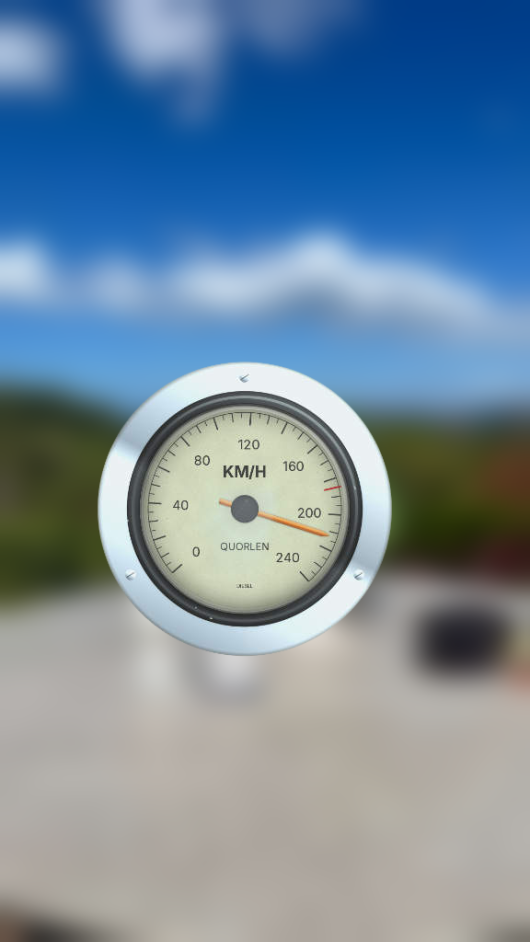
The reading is 212.5,km/h
